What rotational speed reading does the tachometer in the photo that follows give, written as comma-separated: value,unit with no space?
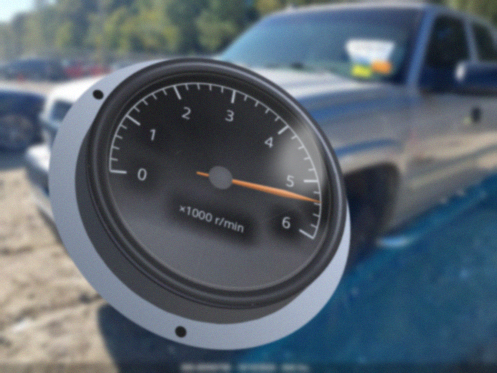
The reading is 5400,rpm
